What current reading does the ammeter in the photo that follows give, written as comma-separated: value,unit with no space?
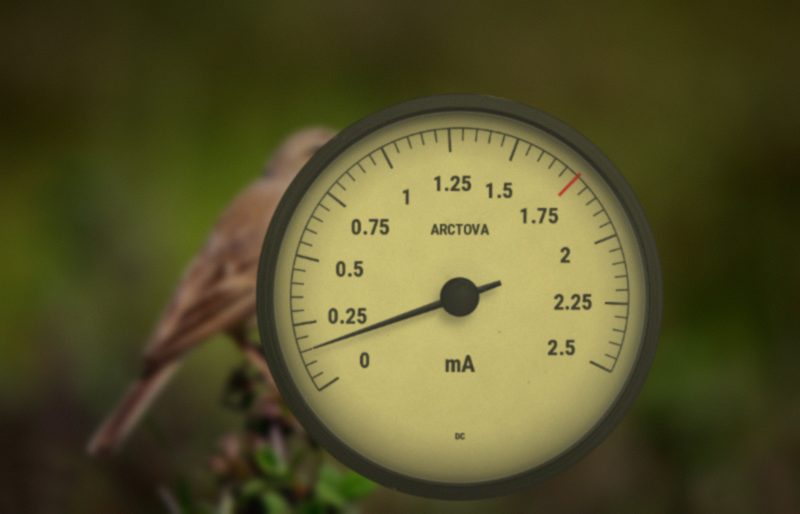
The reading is 0.15,mA
